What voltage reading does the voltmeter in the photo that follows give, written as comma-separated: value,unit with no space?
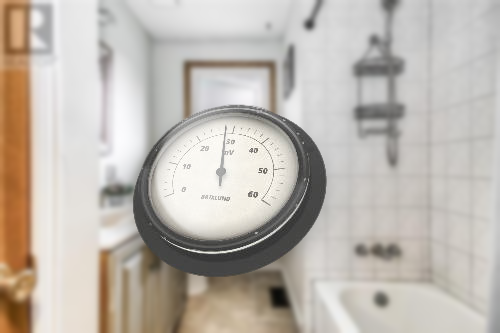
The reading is 28,mV
